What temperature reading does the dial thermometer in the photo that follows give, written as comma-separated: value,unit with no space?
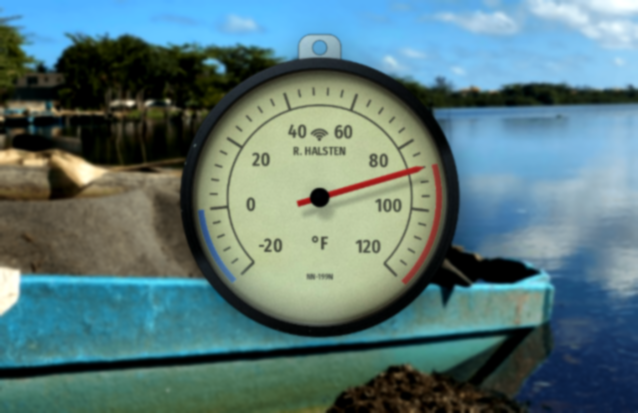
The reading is 88,°F
